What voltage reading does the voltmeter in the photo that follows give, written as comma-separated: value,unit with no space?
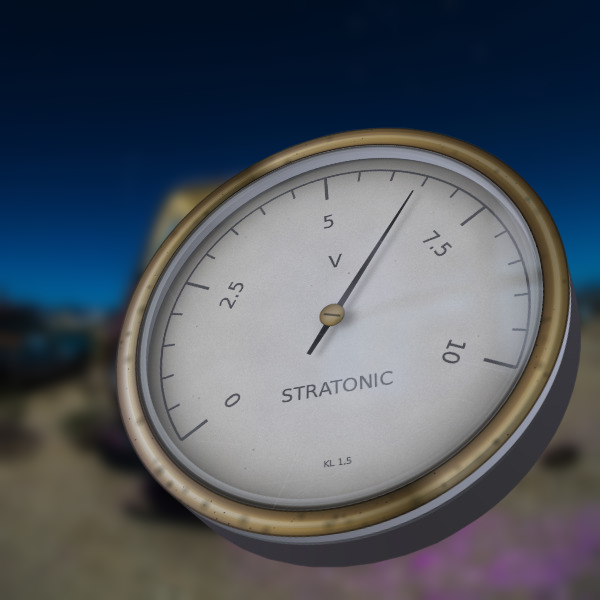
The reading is 6.5,V
